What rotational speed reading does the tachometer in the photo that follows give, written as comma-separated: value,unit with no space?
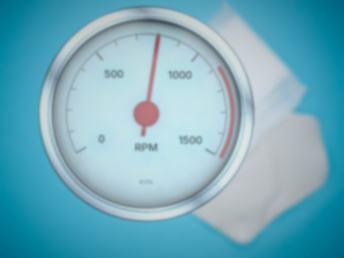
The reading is 800,rpm
